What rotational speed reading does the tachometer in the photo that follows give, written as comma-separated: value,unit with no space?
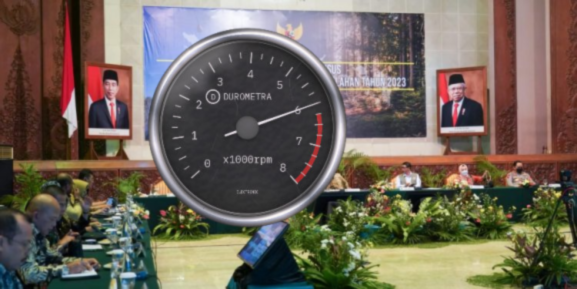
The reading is 6000,rpm
